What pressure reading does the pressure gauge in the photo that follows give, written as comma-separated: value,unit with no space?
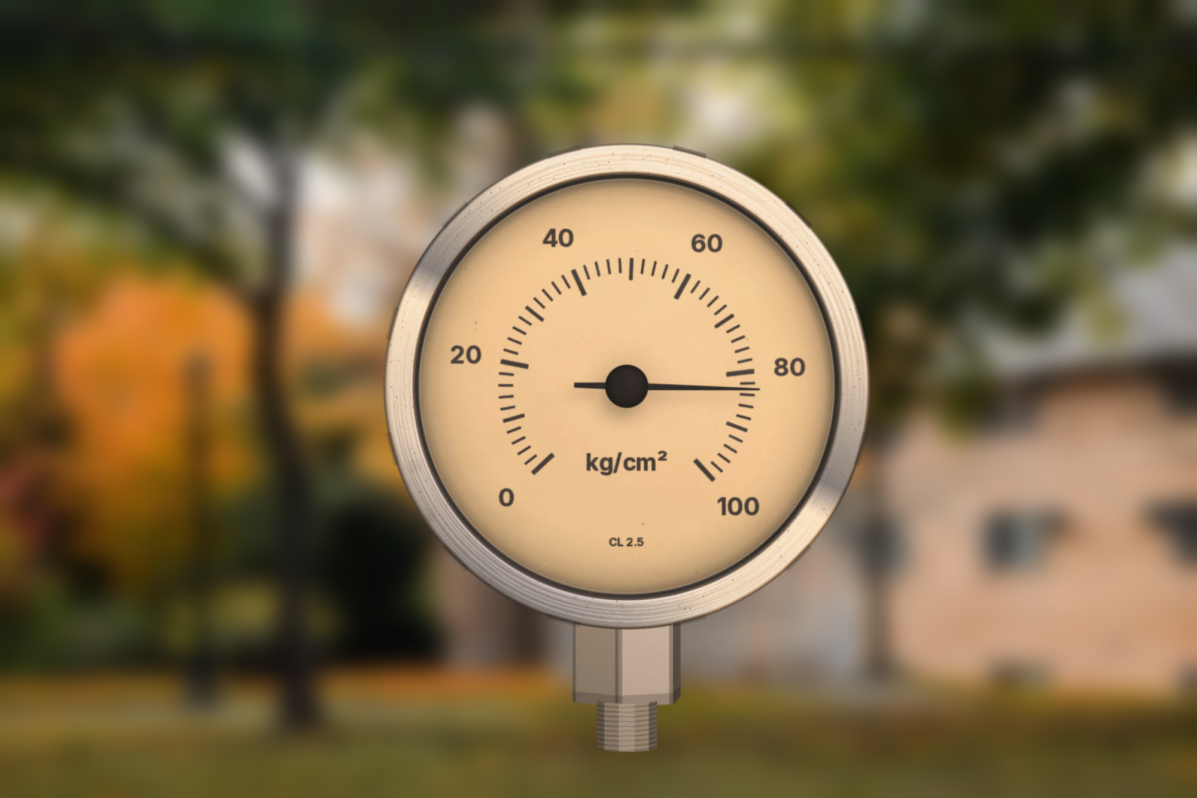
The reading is 83,kg/cm²
